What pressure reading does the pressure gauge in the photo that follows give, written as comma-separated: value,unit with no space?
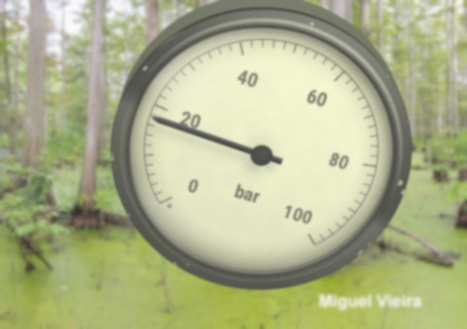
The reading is 18,bar
